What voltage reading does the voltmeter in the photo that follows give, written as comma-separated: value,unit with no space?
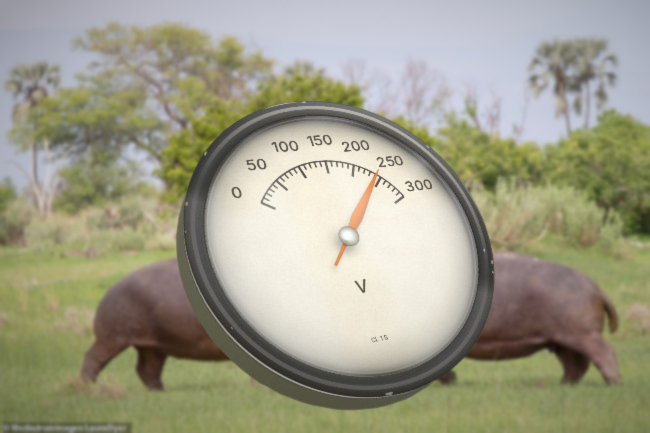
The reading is 240,V
